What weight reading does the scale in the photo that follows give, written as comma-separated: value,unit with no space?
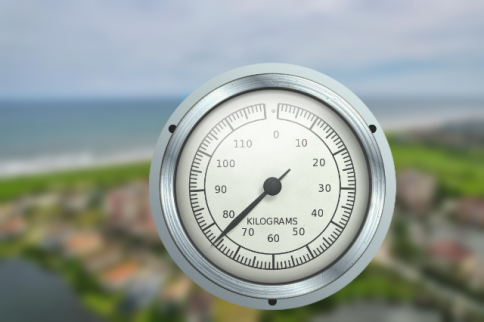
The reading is 76,kg
